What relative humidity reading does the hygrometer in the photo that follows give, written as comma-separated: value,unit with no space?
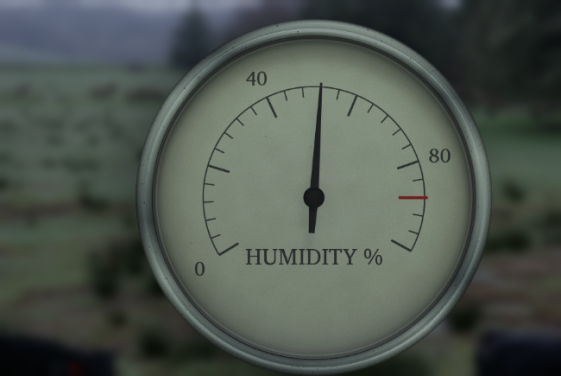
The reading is 52,%
